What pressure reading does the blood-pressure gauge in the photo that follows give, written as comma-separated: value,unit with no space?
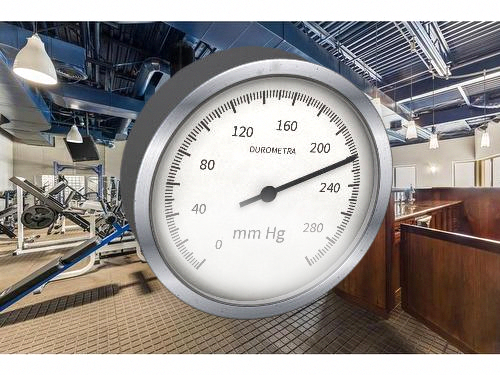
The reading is 220,mmHg
